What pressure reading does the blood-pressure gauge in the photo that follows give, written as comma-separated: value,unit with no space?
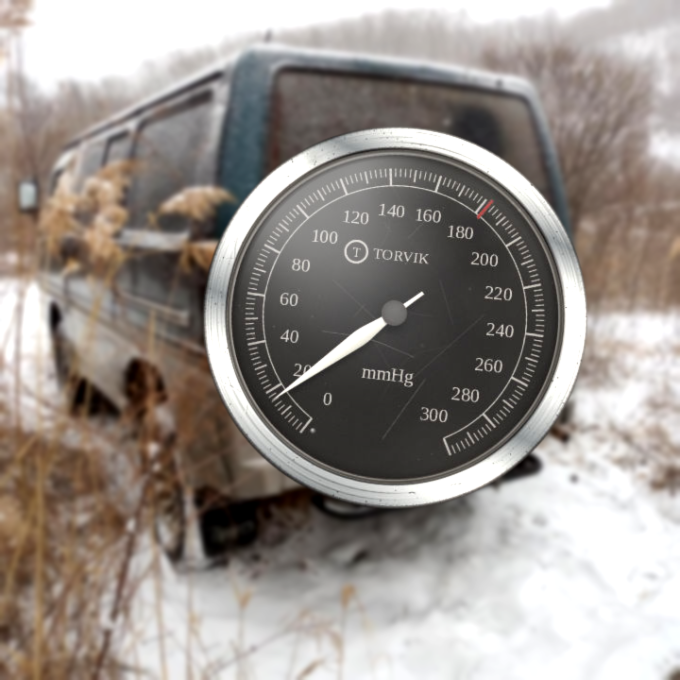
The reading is 16,mmHg
